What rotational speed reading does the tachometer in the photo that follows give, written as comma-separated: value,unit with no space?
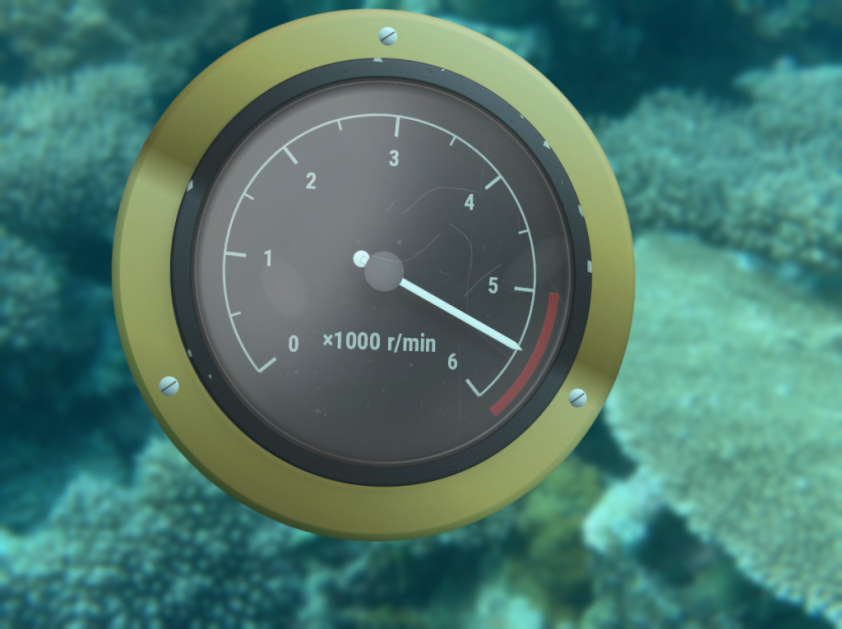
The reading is 5500,rpm
